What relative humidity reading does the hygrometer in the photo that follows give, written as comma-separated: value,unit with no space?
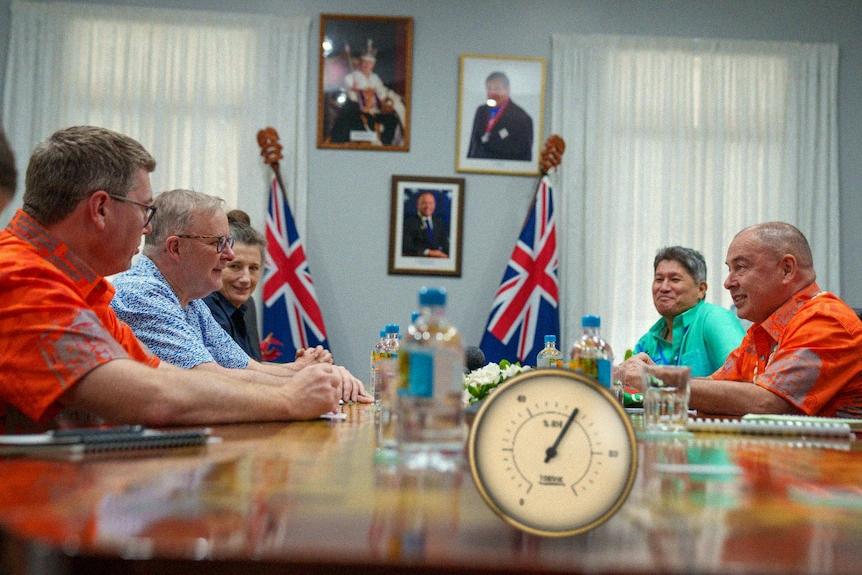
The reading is 60,%
